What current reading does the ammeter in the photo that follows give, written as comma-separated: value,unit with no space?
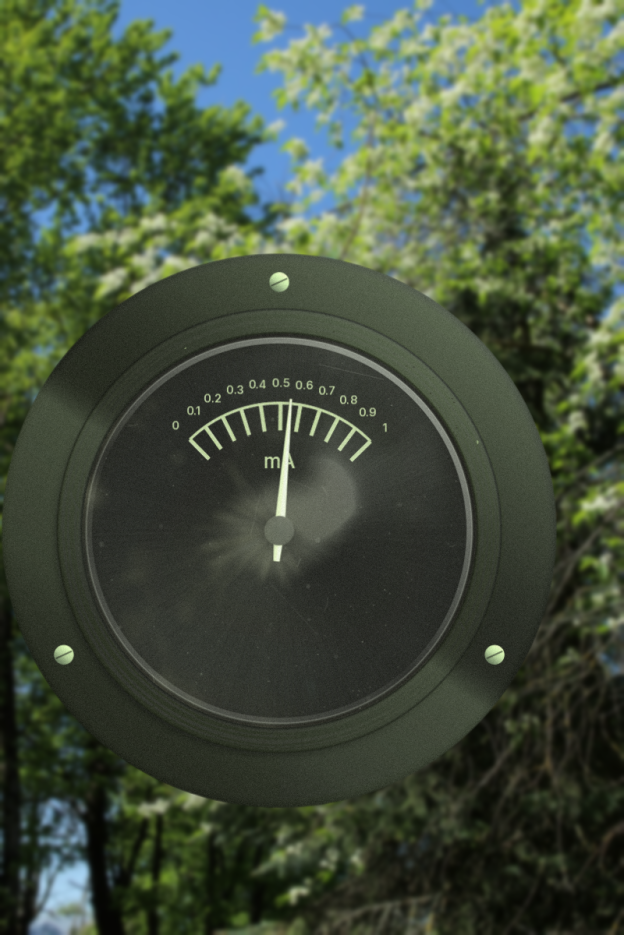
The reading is 0.55,mA
